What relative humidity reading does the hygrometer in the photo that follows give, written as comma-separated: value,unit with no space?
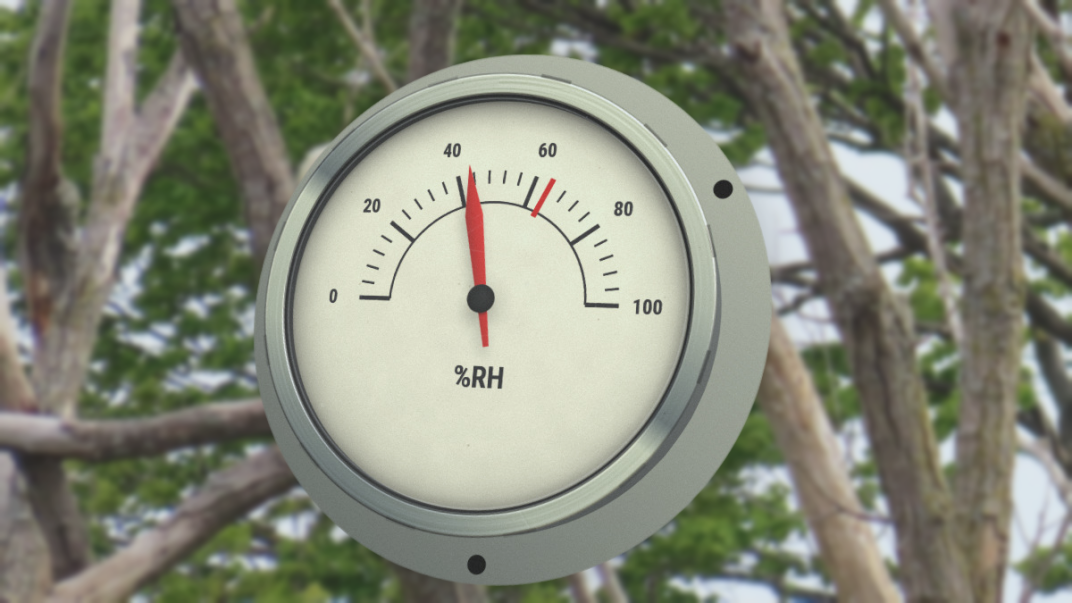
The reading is 44,%
